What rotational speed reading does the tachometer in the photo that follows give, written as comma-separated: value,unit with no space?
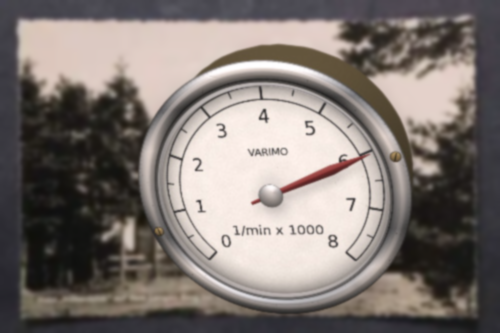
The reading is 6000,rpm
